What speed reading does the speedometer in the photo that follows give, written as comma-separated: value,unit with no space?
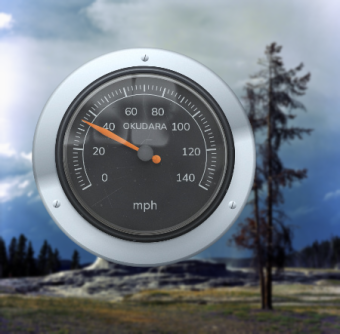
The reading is 34,mph
